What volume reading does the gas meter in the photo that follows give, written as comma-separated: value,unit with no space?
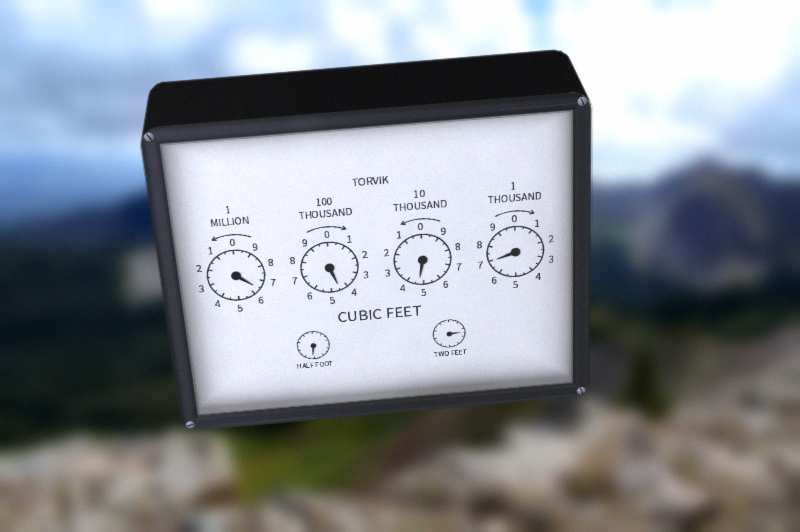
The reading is 644700,ft³
